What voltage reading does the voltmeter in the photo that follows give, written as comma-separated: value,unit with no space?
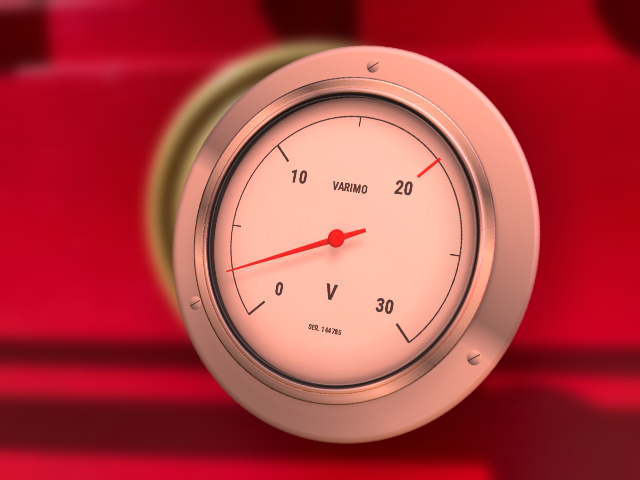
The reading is 2.5,V
